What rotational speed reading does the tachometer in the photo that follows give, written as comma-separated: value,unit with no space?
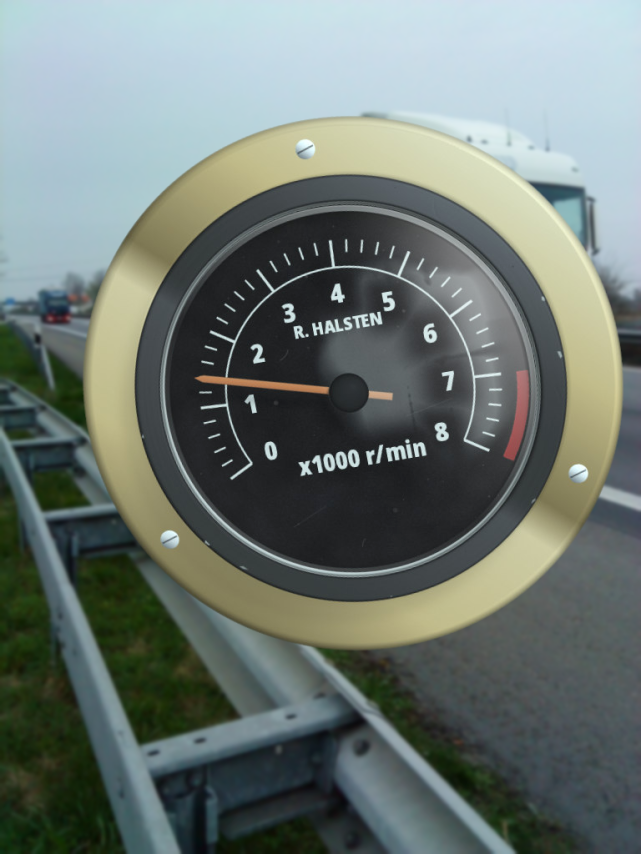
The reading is 1400,rpm
